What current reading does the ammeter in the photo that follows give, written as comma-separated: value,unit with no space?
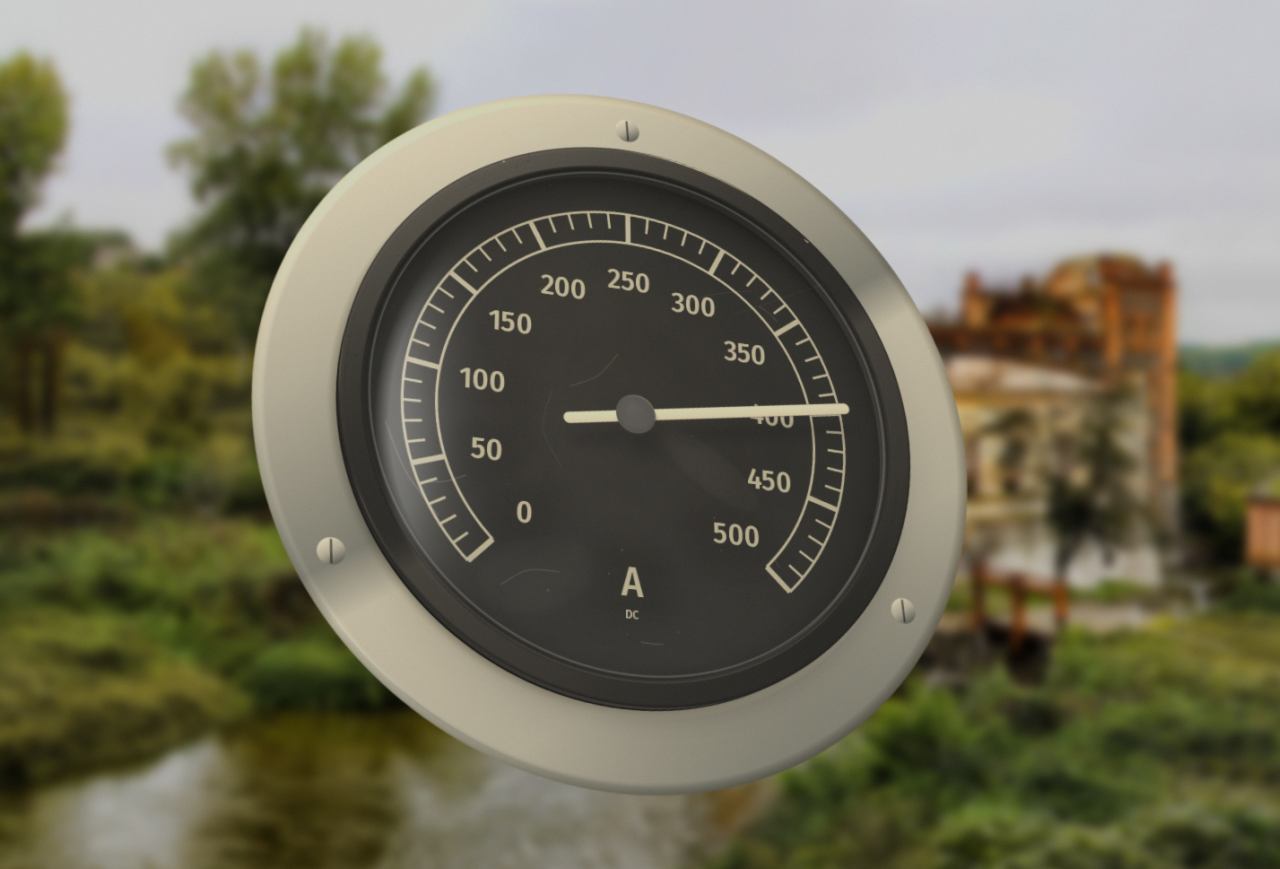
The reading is 400,A
